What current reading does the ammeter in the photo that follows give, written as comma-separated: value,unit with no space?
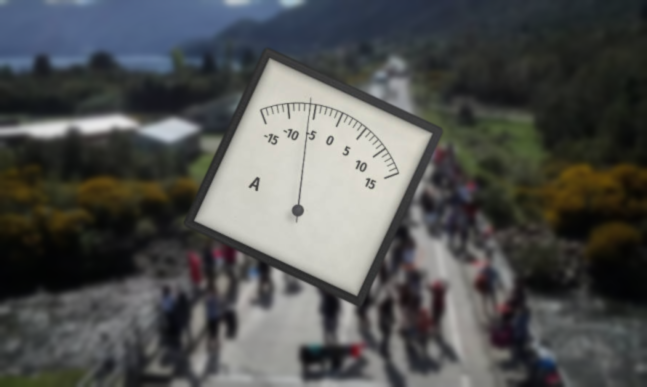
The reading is -6,A
